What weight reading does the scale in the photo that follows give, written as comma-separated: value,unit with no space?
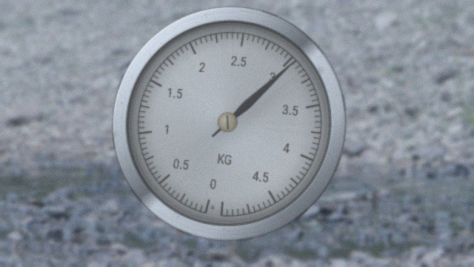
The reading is 3.05,kg
